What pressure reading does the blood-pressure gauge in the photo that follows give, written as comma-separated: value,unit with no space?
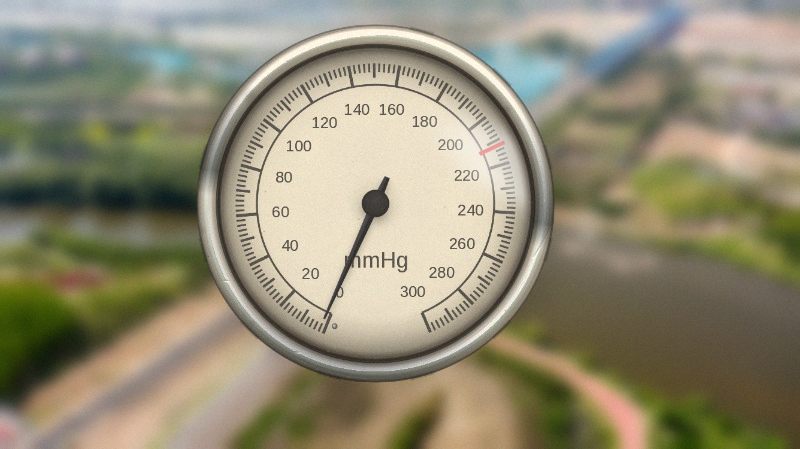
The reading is 2,mmHg
